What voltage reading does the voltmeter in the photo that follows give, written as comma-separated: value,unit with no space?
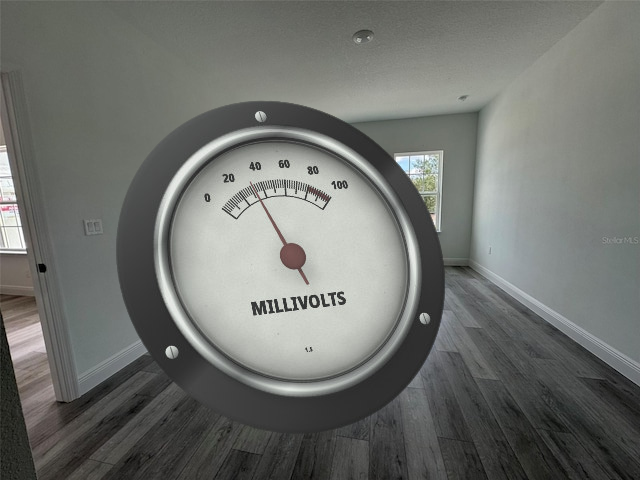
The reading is 30,mV
